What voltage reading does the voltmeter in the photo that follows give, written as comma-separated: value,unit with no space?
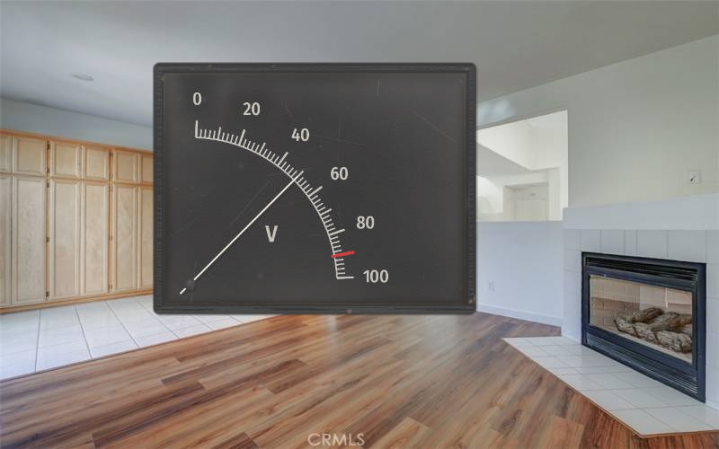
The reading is 50,V
